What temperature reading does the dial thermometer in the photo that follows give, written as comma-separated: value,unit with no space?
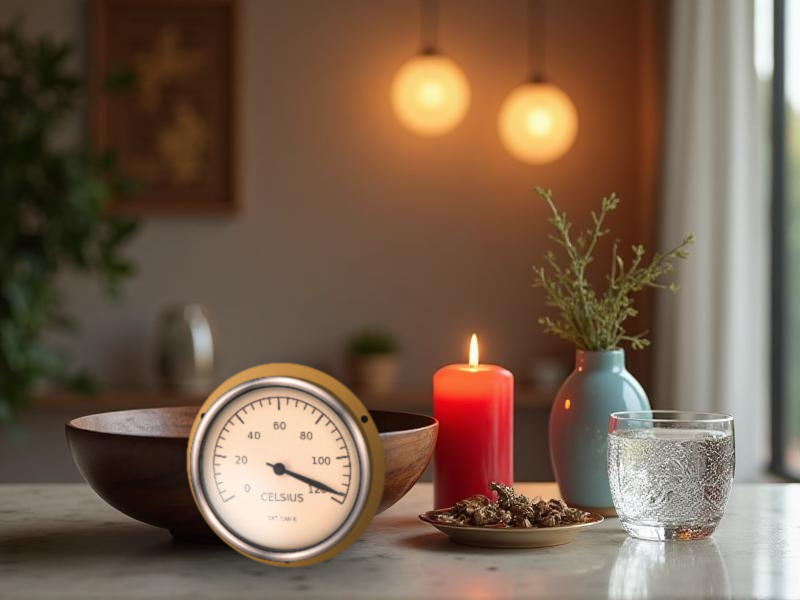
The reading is 116,°C
